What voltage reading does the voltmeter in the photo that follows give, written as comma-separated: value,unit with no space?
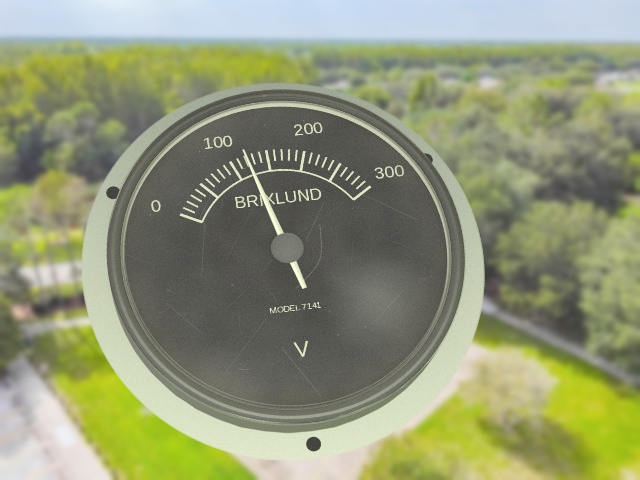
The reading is 120,V
